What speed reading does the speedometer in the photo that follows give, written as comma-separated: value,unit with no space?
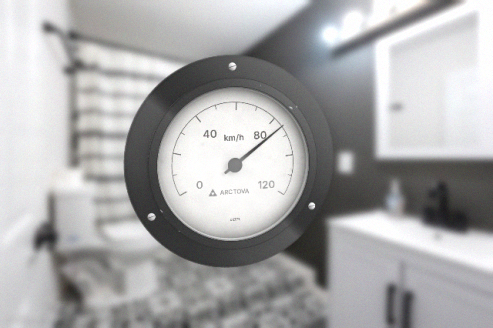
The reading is 85,km/h
